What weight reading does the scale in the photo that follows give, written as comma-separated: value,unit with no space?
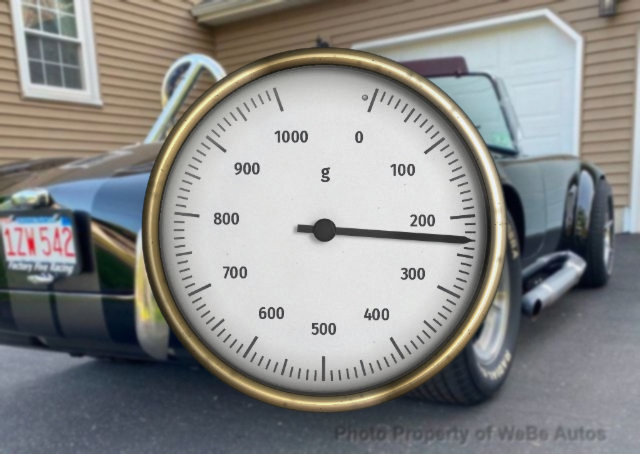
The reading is 230,g
